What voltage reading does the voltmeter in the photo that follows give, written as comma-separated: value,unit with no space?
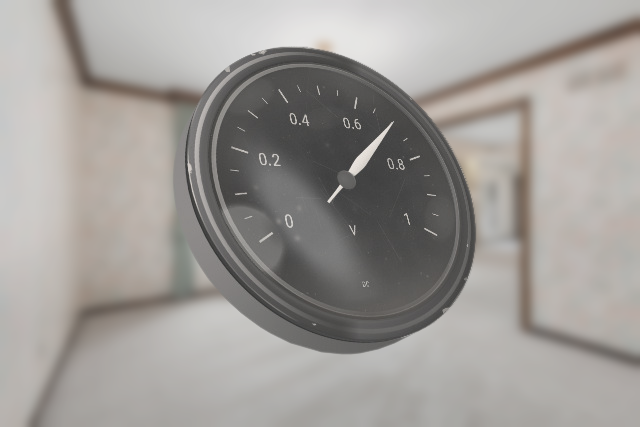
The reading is 0.7,V
